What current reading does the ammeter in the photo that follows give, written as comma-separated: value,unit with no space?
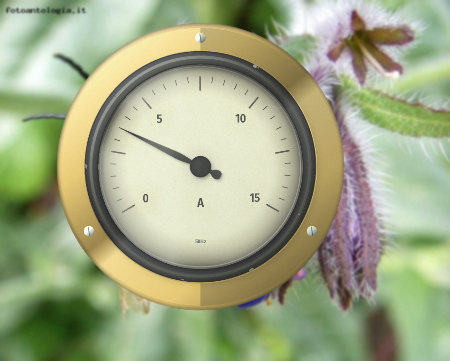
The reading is 3.5,A
